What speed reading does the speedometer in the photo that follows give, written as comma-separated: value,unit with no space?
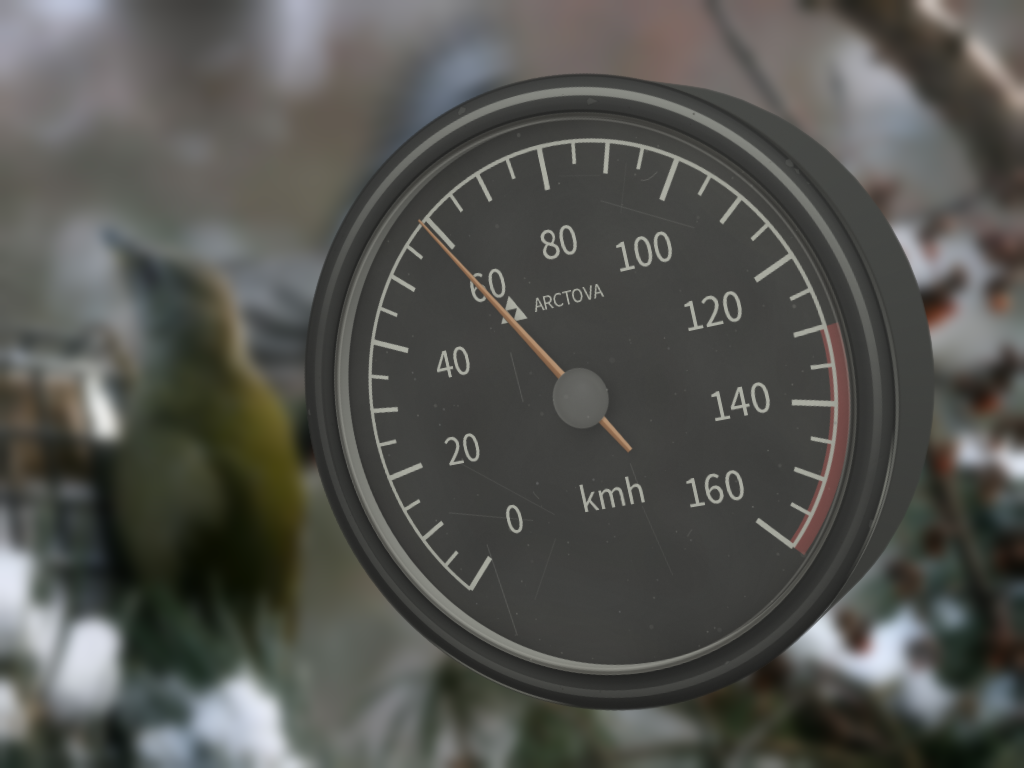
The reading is 60,km/h
